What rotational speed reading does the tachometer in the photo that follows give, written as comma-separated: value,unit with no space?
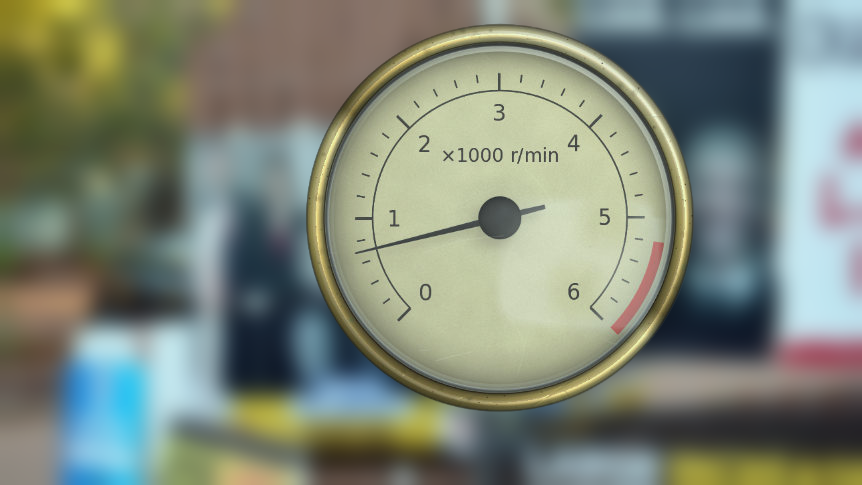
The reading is 700,rpm
